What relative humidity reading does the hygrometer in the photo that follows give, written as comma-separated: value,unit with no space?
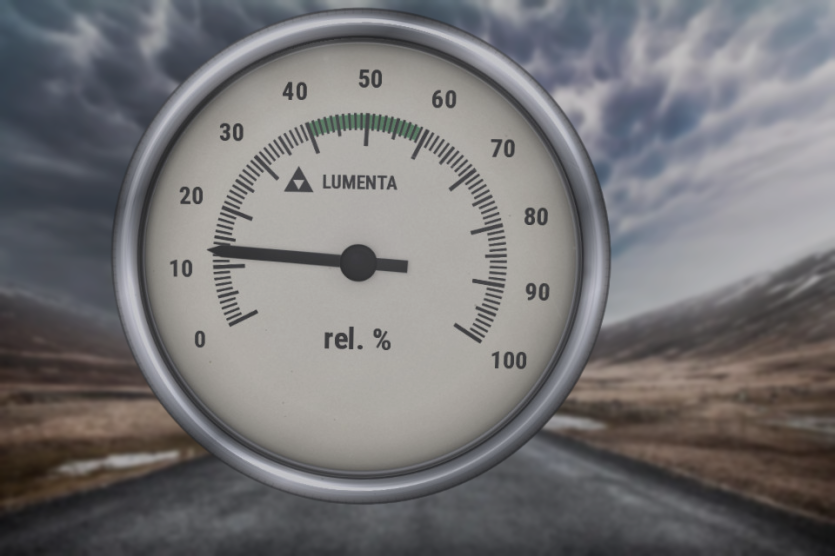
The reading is 13,%
